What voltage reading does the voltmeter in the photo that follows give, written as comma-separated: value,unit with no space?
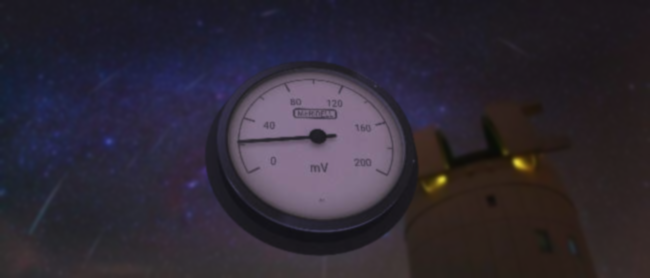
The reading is 20,mV
